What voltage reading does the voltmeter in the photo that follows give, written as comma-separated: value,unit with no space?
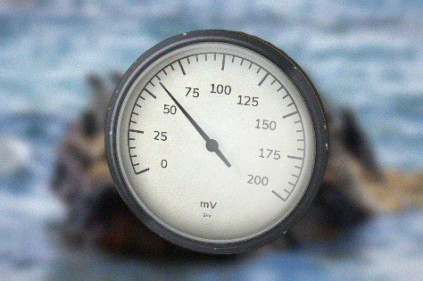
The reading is 60,mV
